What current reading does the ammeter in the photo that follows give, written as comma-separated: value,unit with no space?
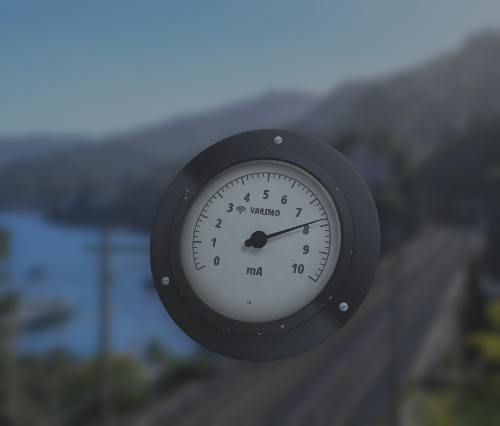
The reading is 7.8,mA
